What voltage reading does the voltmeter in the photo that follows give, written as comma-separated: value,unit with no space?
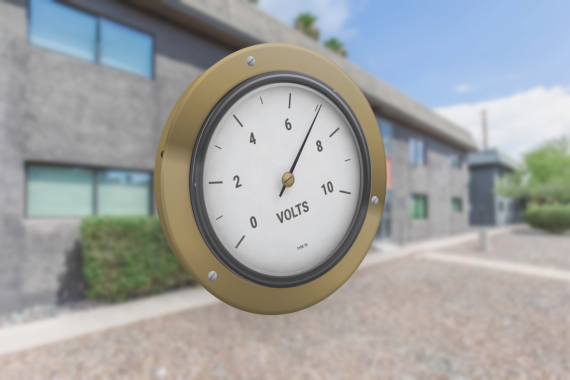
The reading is 7,V
